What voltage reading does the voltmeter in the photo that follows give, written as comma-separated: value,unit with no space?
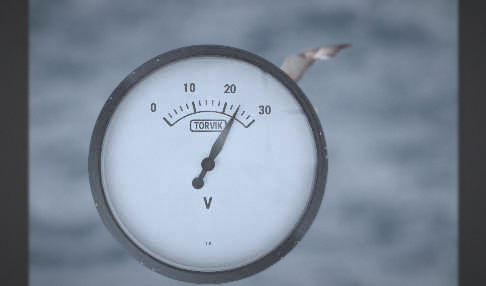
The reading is 24,V
